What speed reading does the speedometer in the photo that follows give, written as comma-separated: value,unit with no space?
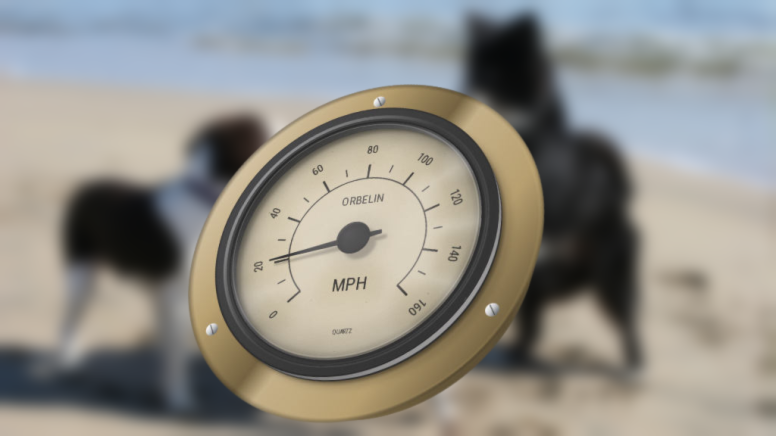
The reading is 20,mph
